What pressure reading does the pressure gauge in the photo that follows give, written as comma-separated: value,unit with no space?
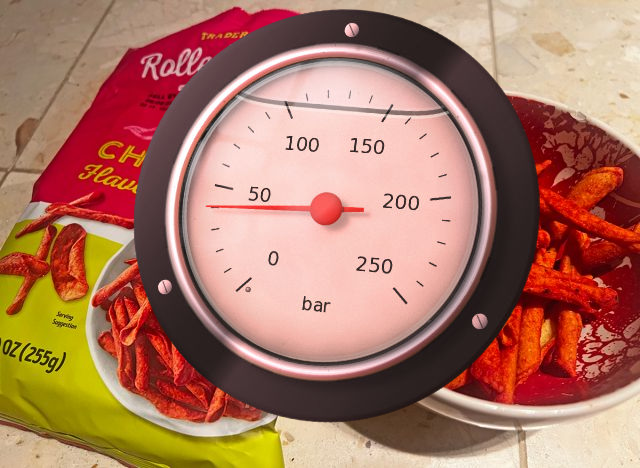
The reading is 40,bar
